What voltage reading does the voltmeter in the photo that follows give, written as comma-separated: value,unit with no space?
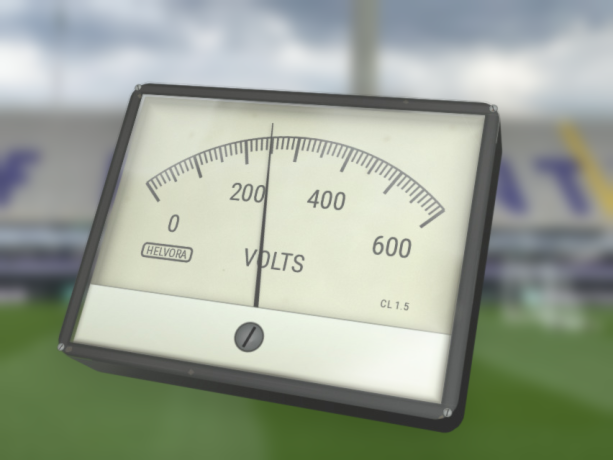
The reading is 250,V
